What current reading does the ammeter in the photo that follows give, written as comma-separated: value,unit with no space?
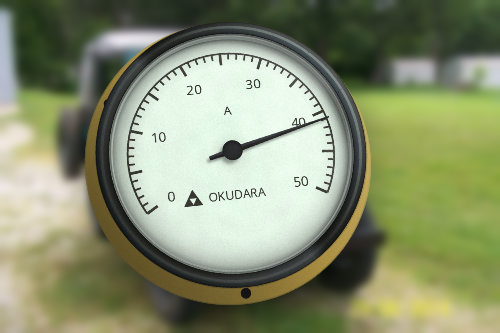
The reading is 41,A
